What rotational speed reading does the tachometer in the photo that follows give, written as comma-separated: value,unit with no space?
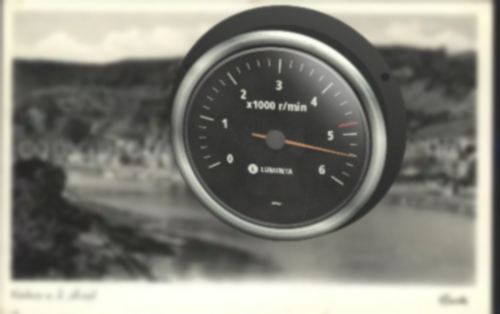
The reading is 5400,rpm
